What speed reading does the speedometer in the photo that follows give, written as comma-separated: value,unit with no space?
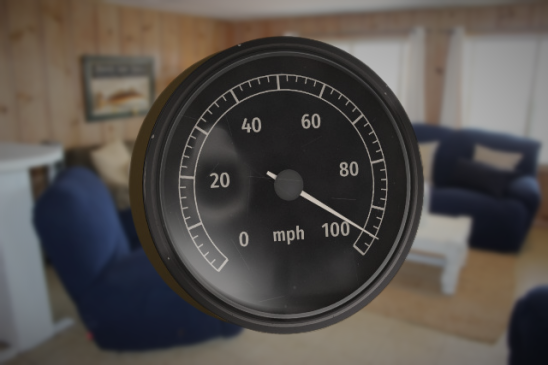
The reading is 96,mph
